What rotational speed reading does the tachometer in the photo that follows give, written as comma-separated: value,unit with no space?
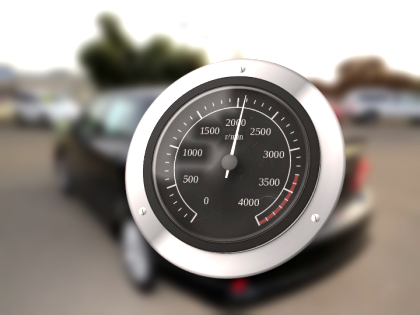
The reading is 2100,rpm
